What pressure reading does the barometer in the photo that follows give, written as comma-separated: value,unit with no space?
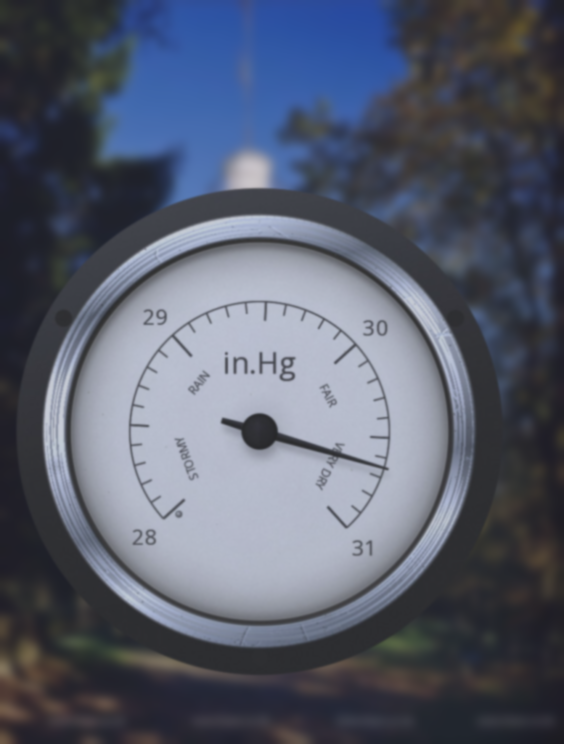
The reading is 30.65,inHg
